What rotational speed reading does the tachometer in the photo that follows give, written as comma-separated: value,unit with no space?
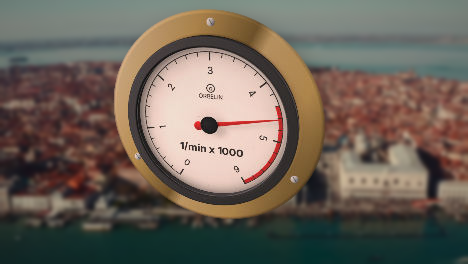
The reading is 4600,rpm
